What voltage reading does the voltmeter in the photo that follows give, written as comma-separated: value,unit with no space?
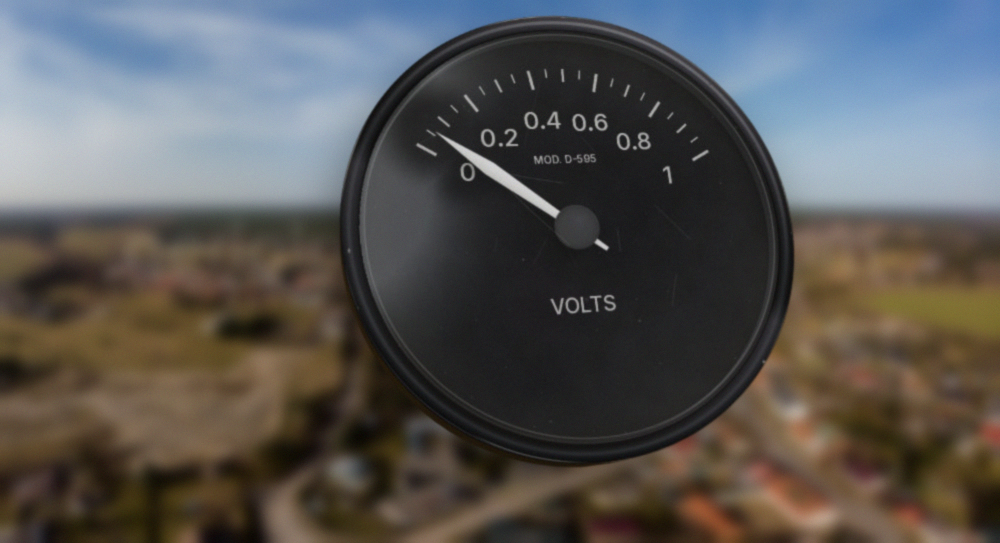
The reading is 0.05,V
